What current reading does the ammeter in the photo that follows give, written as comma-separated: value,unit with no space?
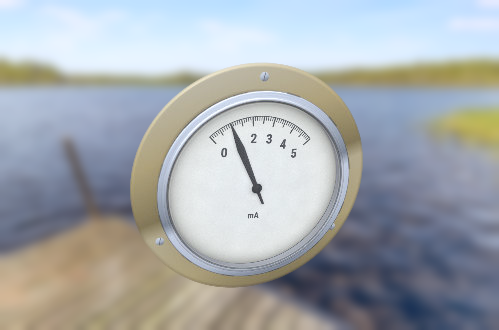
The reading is 1,mA
